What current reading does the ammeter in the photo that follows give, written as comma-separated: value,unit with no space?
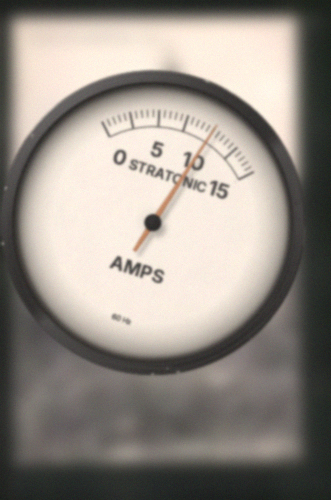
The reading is 10,A
